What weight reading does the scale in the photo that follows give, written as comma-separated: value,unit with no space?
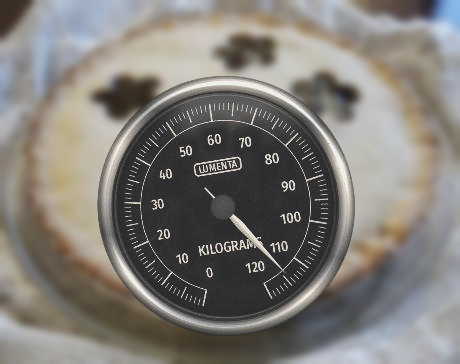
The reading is 114,kg
